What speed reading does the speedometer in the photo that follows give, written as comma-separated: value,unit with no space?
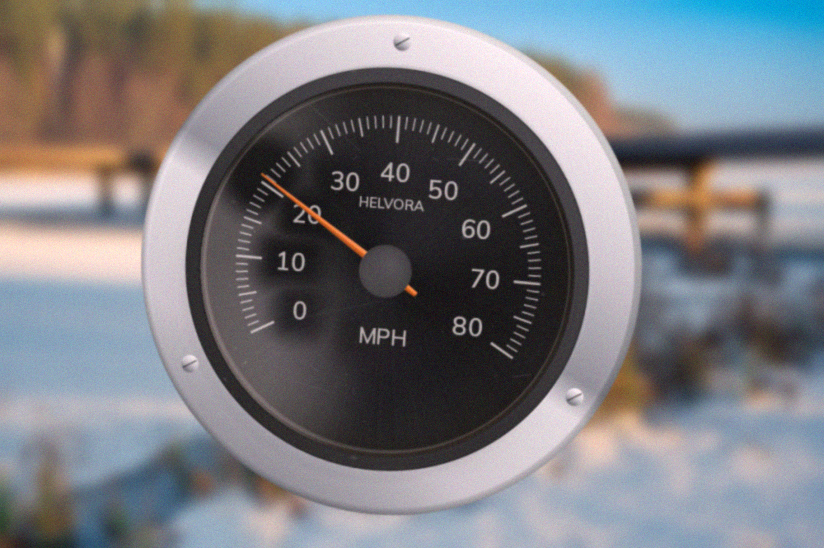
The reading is 21,mph
